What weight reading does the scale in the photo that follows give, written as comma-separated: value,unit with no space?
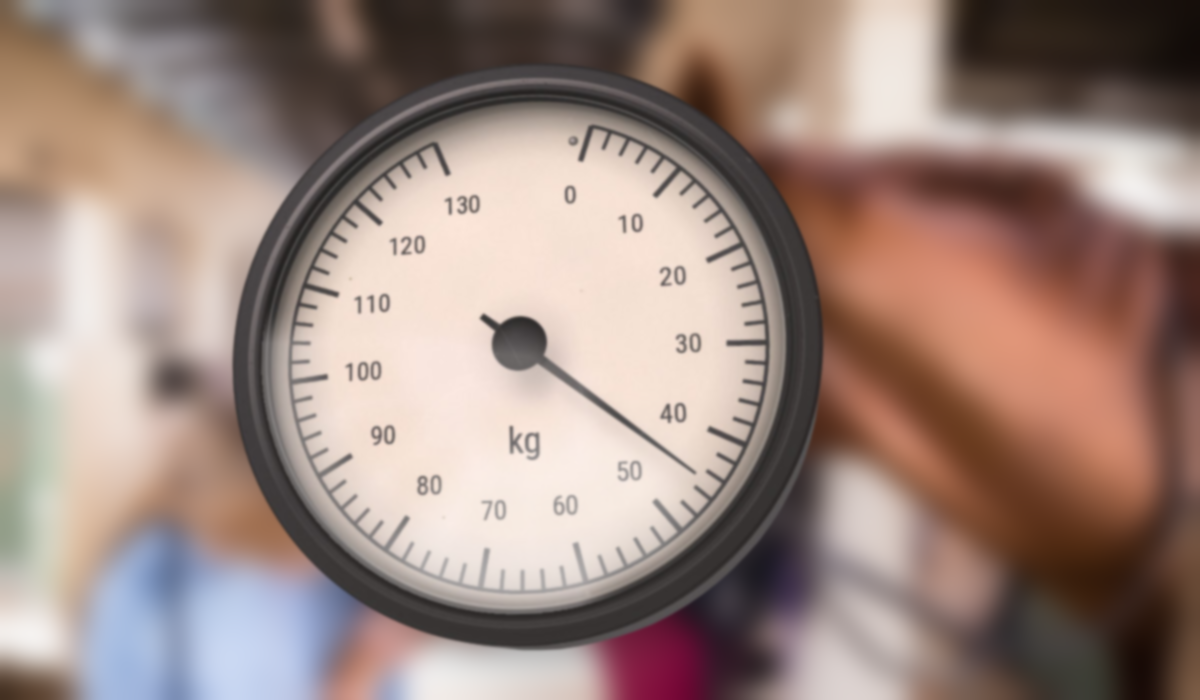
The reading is 45,kg
